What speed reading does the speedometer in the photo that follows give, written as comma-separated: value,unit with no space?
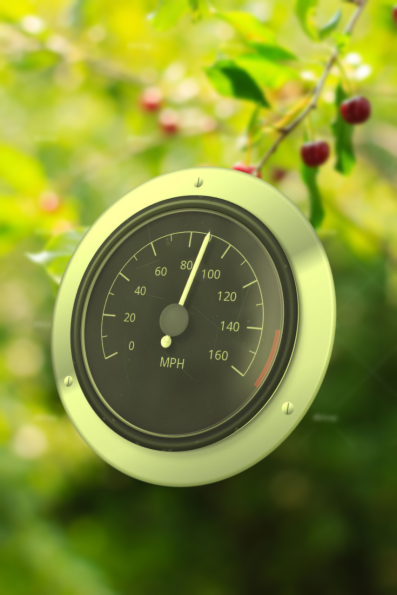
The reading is 90,mph
